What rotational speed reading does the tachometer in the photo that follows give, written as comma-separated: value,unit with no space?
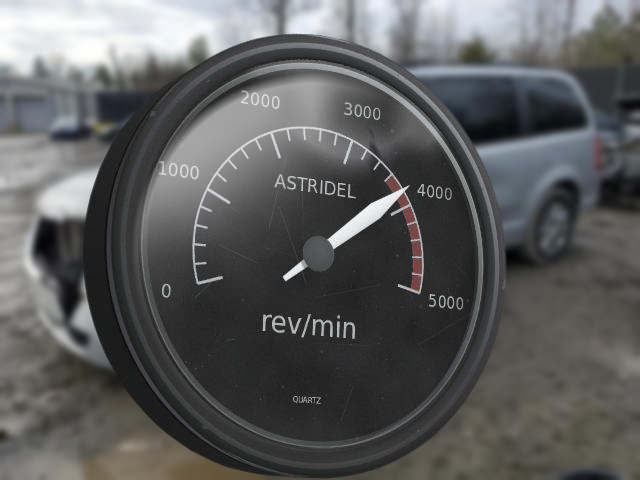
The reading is 3800,rpm
